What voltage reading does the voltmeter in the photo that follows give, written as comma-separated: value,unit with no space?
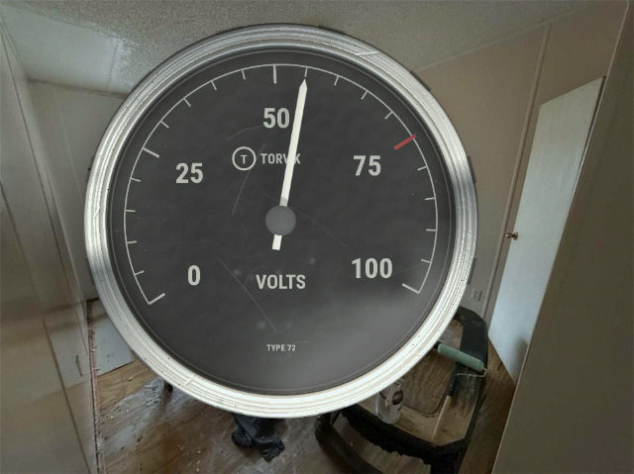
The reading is 55,V
